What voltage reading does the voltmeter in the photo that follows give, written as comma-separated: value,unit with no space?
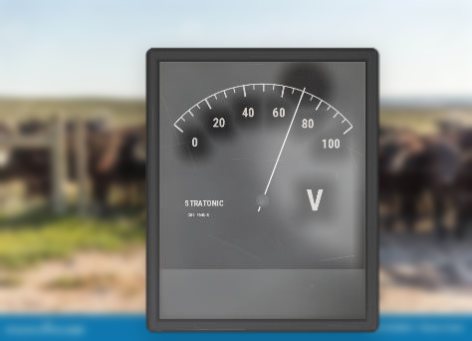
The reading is 70,V
